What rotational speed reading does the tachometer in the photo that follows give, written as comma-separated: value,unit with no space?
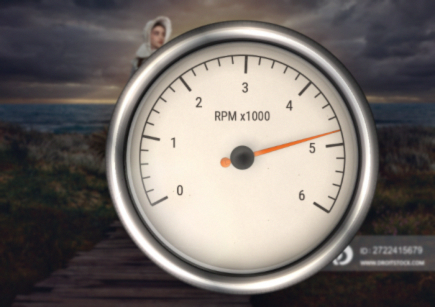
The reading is 4800,rpm
